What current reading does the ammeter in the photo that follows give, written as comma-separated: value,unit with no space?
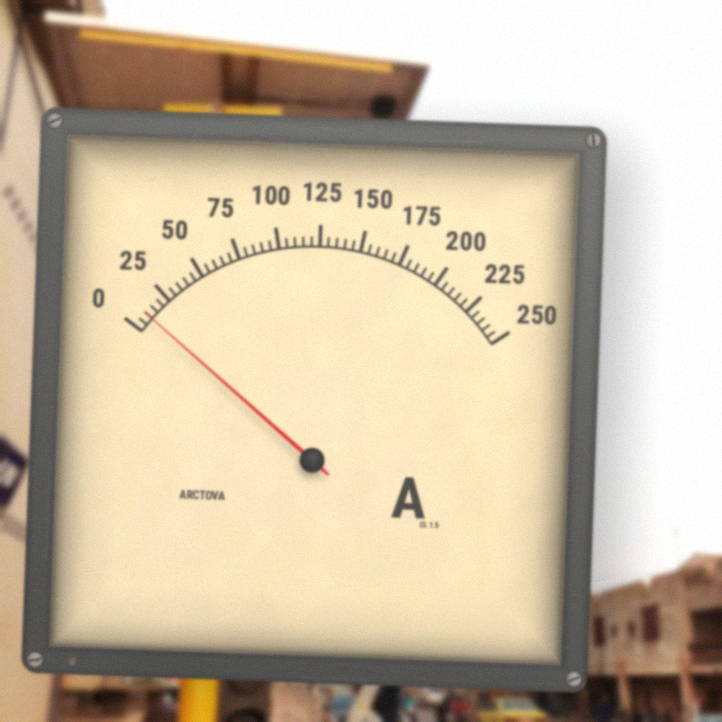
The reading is 10,A
